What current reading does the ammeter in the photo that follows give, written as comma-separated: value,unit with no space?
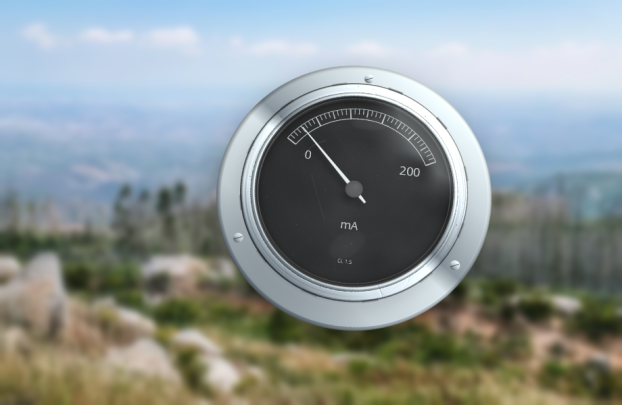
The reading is 20,mA
